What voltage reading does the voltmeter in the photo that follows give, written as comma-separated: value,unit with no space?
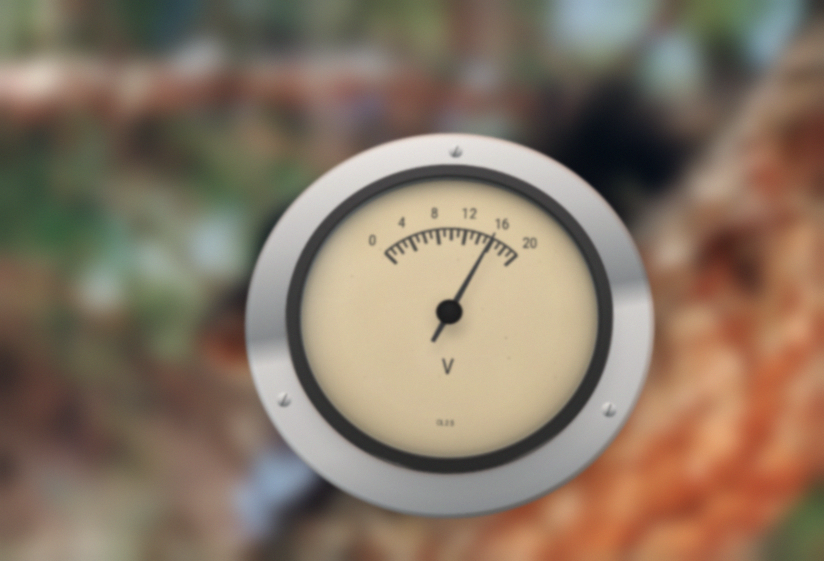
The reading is 16,V
